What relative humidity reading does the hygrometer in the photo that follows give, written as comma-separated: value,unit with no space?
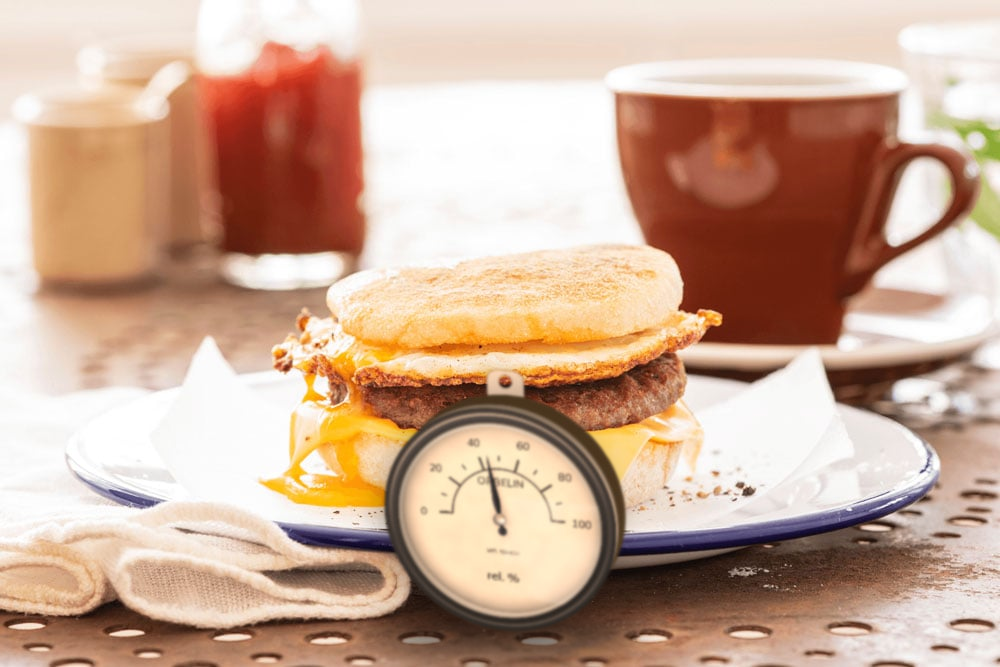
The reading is 45,%
